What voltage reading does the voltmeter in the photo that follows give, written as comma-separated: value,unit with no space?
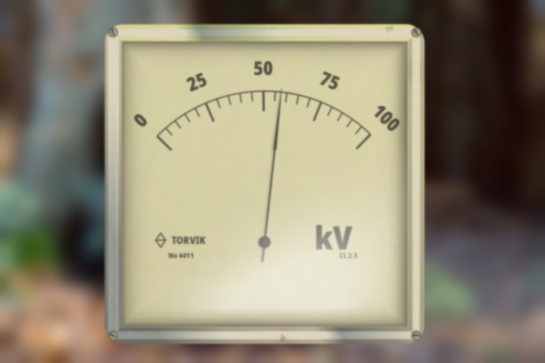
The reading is 57.5,kV
